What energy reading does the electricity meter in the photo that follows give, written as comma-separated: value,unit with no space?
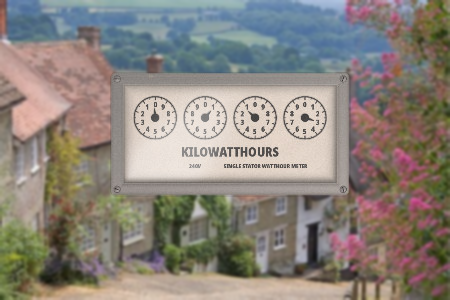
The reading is 113,kWh
